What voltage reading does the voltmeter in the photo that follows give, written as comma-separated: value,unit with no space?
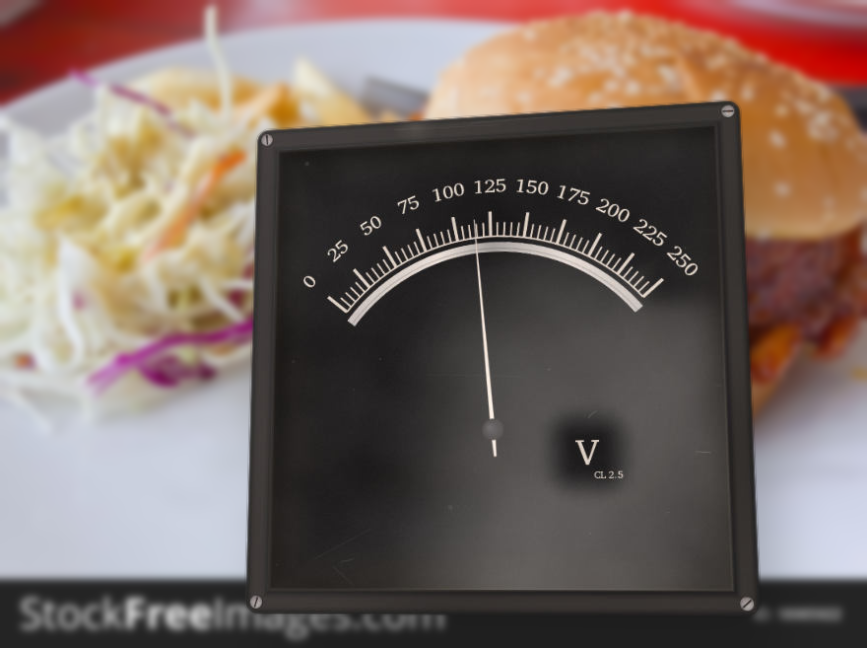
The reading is 115,V
